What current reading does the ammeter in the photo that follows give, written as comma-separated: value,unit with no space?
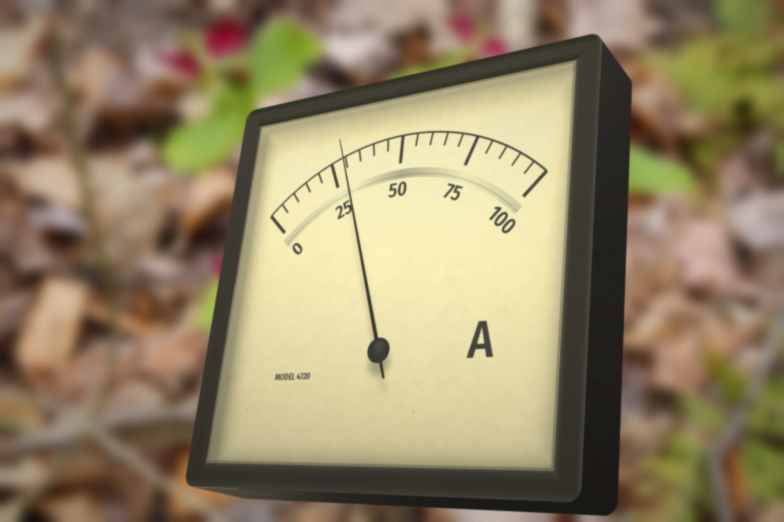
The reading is 30,A
